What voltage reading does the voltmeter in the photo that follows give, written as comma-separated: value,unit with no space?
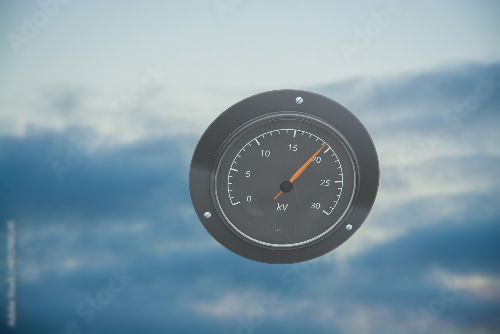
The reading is 19,kV
